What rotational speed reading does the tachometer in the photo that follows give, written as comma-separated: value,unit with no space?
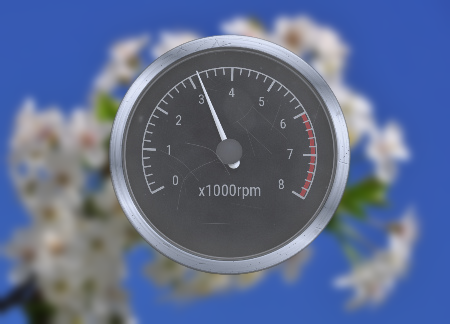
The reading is 3200,rpm
